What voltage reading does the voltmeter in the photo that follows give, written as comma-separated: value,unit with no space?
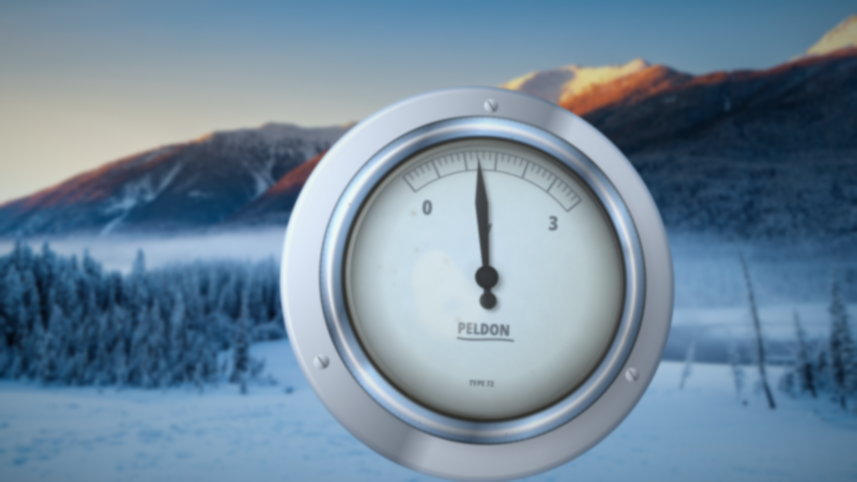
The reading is 1.2,V
